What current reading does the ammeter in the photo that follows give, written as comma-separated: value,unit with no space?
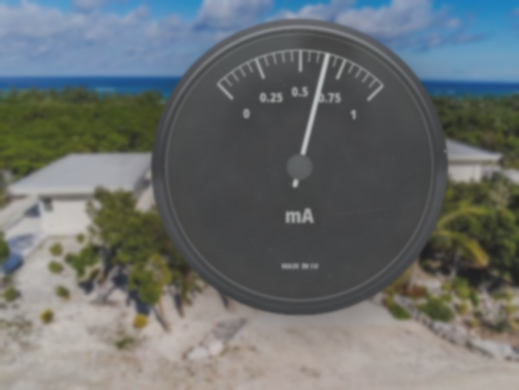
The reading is 0.65,mA
